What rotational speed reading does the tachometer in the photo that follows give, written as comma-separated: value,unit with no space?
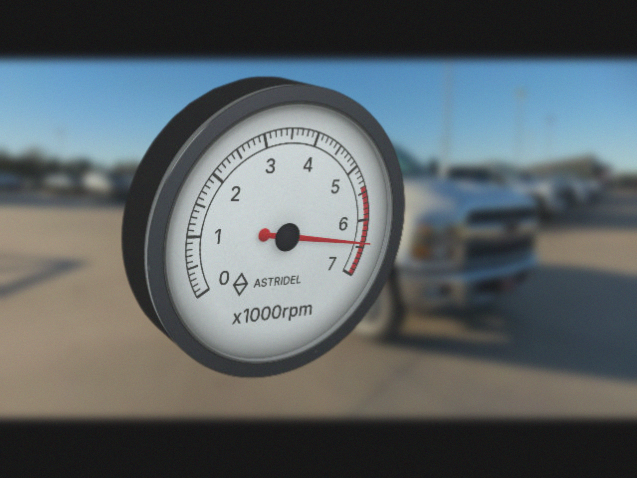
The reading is 6400,rpm
